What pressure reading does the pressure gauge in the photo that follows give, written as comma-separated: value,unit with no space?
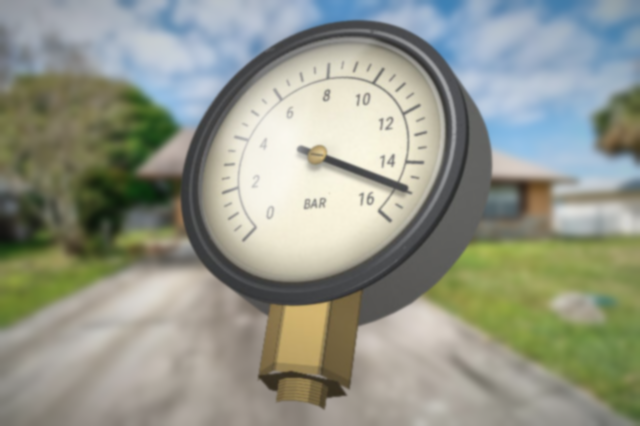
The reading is 15,bar
